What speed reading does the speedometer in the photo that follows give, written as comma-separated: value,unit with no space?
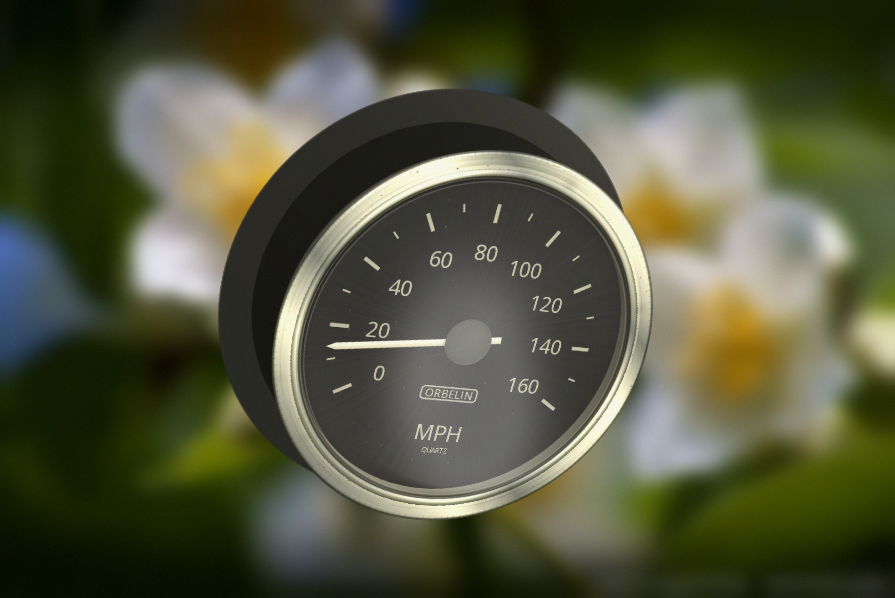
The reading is 15,mph
